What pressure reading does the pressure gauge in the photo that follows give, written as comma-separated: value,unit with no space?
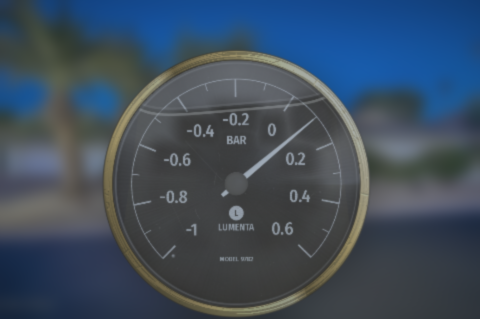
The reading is 0.1,bar
